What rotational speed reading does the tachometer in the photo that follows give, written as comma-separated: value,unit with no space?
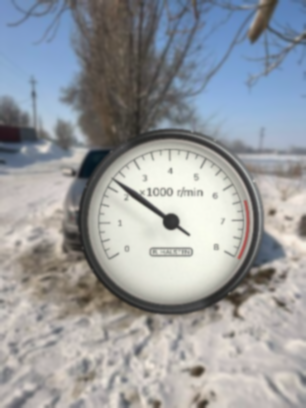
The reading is 2250,rpm
